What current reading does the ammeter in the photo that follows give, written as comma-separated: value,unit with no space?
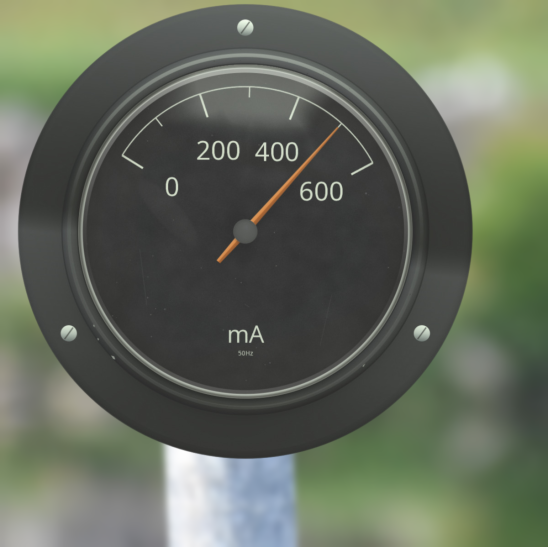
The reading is 500,mA
